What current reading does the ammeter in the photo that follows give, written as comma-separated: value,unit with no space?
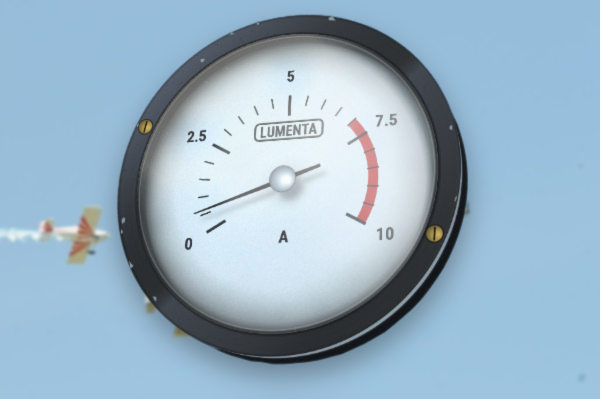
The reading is 0.5,A
